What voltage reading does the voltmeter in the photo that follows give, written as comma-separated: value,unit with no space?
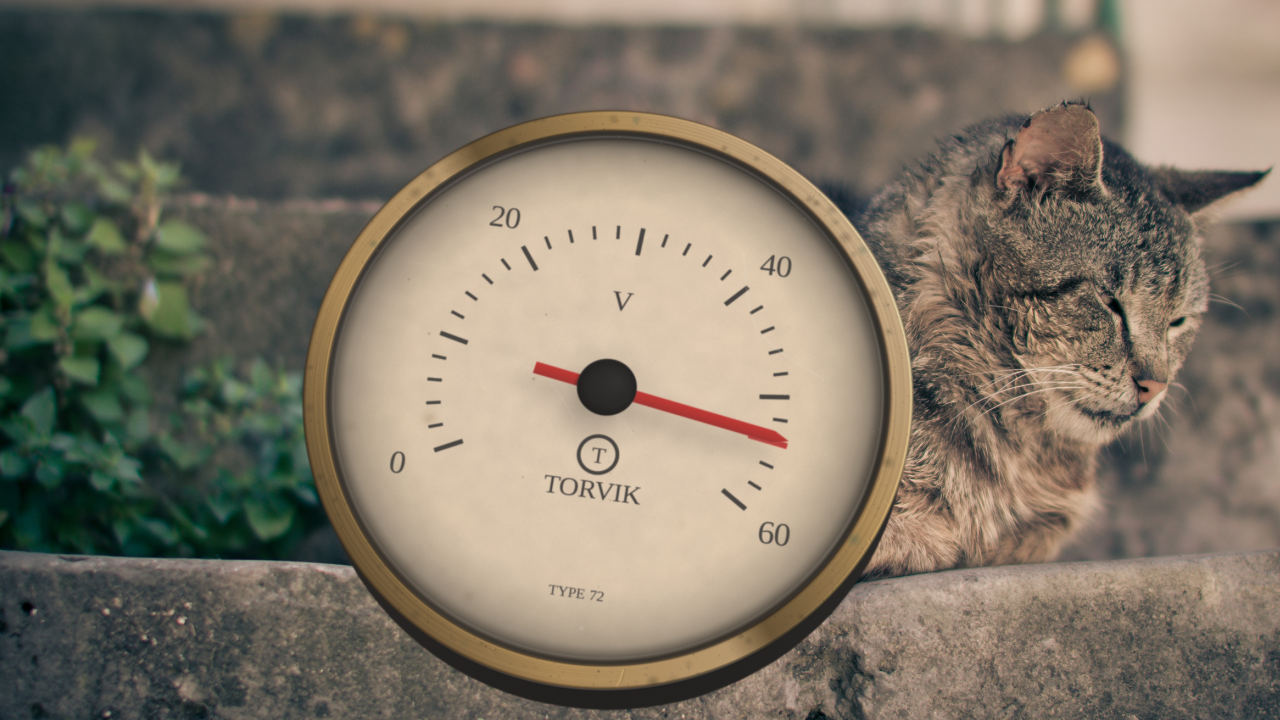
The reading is 54,V
